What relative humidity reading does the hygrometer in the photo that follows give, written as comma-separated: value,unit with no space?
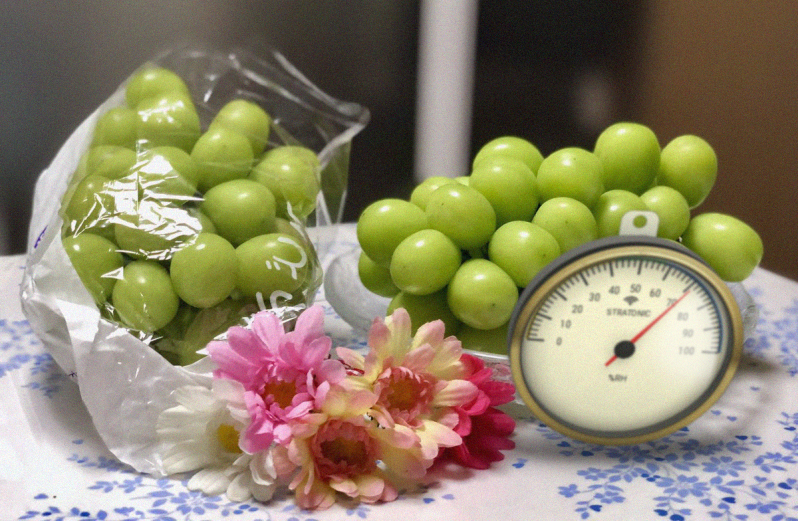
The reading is 70,%
